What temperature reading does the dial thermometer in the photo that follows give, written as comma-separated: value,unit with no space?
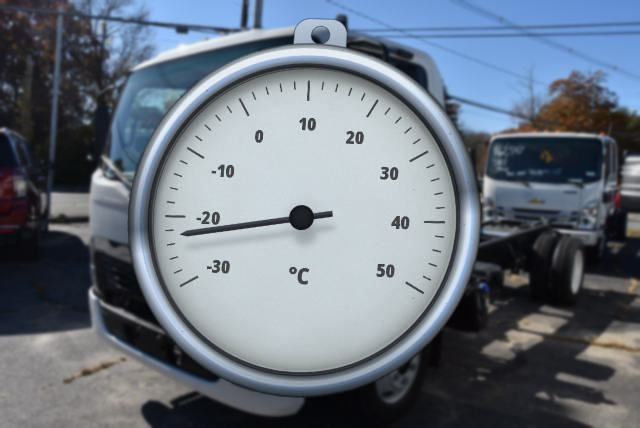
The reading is -23,°C
